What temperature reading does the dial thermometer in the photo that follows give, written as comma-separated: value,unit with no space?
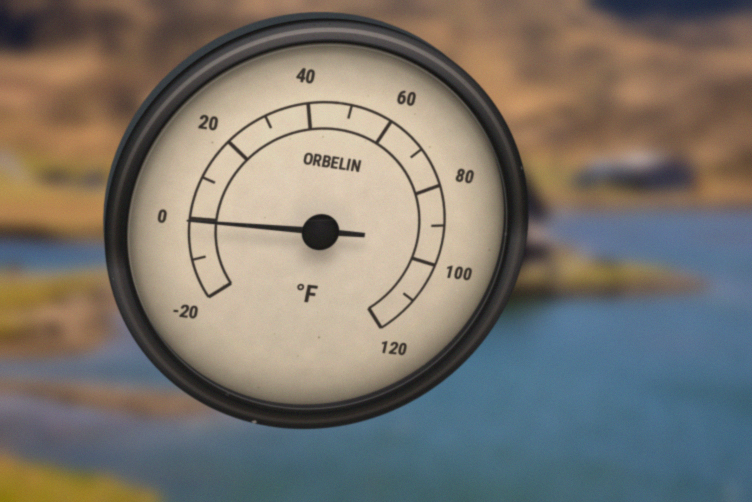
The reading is 0,°F
